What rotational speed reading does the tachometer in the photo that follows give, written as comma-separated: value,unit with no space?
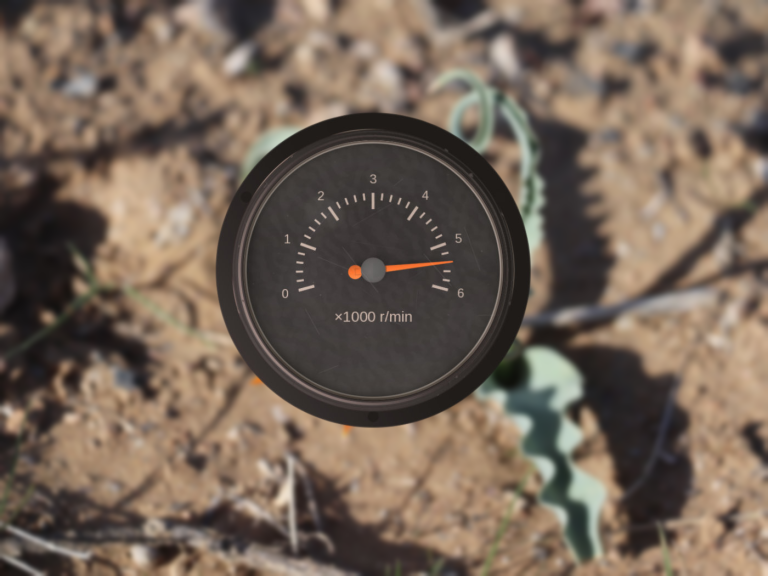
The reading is 5400,rpm
